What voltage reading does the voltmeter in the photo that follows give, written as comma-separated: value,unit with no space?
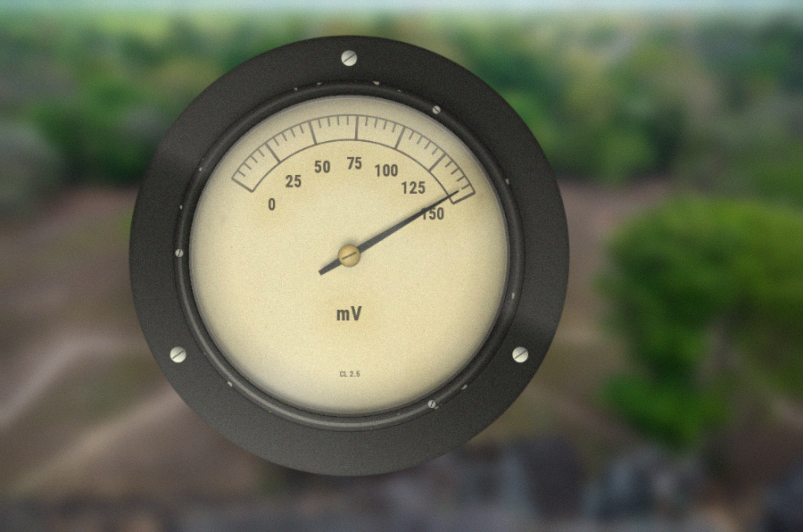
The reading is 145,mV
